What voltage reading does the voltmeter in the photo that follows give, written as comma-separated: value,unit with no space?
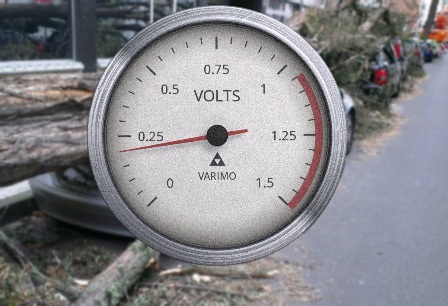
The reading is 0.2,V
